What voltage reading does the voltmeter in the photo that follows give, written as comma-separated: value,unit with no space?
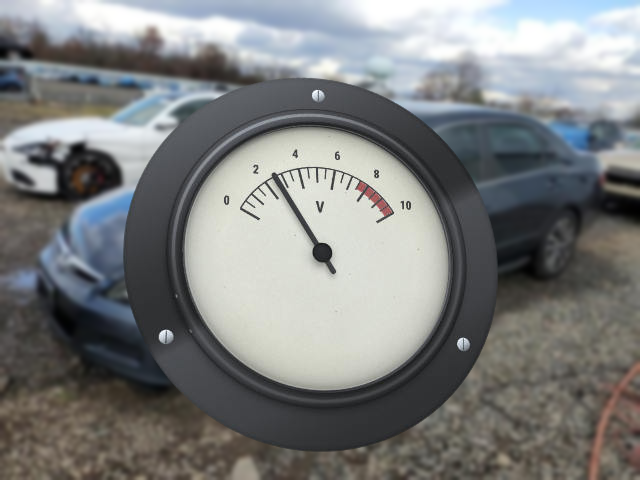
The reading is 2.5,V
